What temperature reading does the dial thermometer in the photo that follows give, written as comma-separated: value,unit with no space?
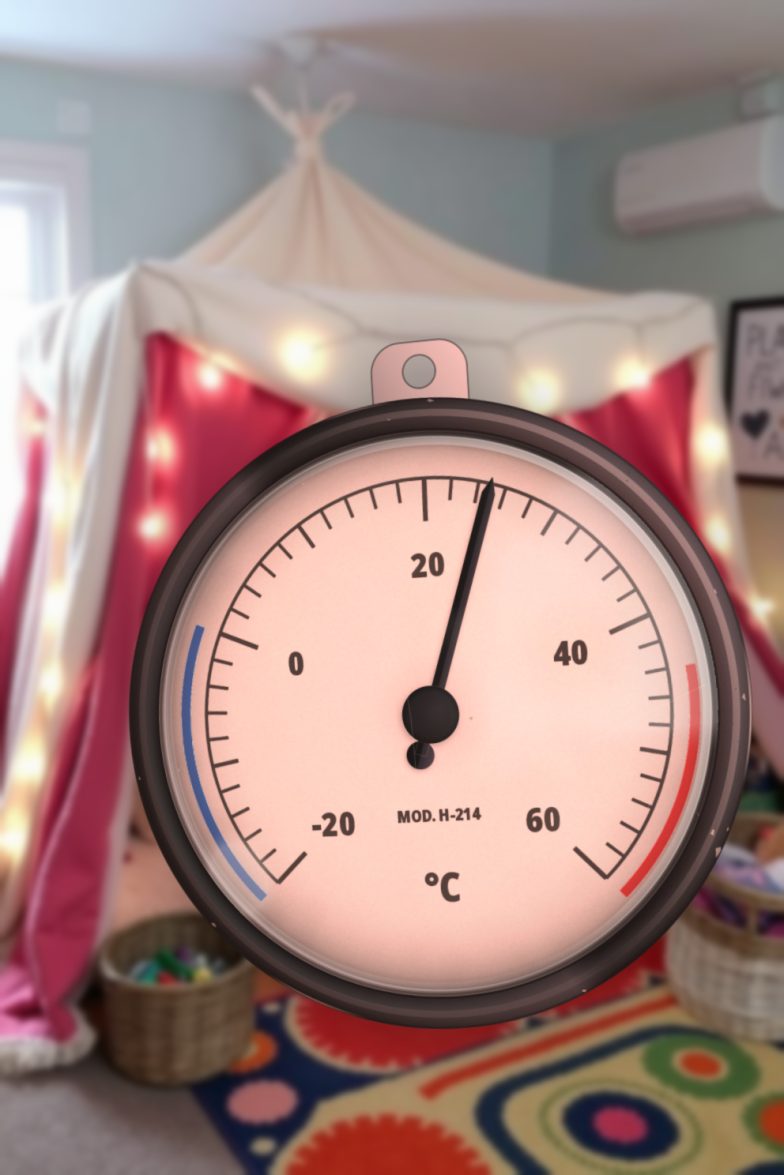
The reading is 25,°C
